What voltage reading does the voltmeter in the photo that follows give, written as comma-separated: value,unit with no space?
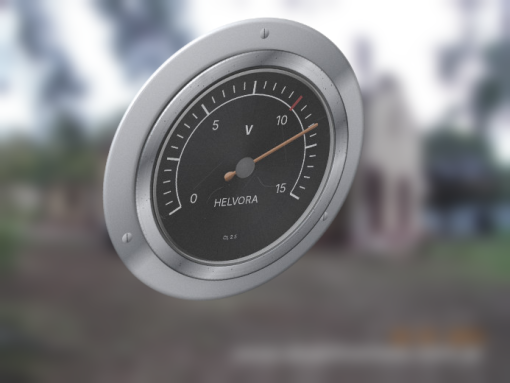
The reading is 11.5,V
